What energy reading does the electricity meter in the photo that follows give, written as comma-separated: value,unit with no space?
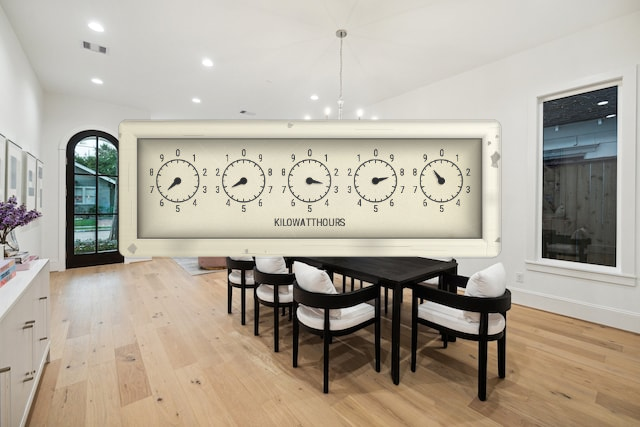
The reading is 63279,kWh
